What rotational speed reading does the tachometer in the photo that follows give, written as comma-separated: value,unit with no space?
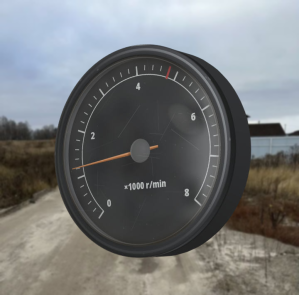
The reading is 1200,rpm
